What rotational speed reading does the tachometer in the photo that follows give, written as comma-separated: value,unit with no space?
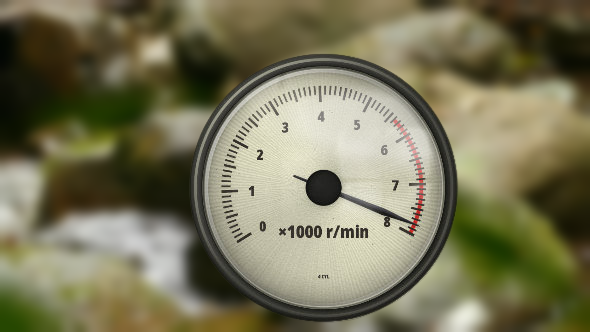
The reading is 7800,rpm
